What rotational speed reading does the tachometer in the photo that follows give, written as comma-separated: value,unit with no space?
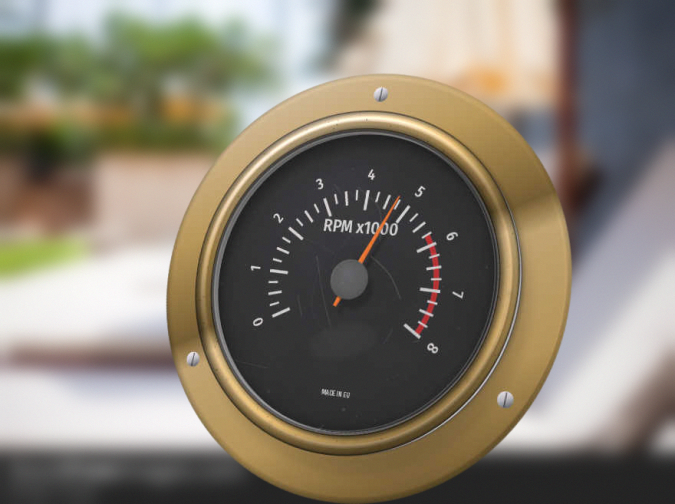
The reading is 4750,rpm
